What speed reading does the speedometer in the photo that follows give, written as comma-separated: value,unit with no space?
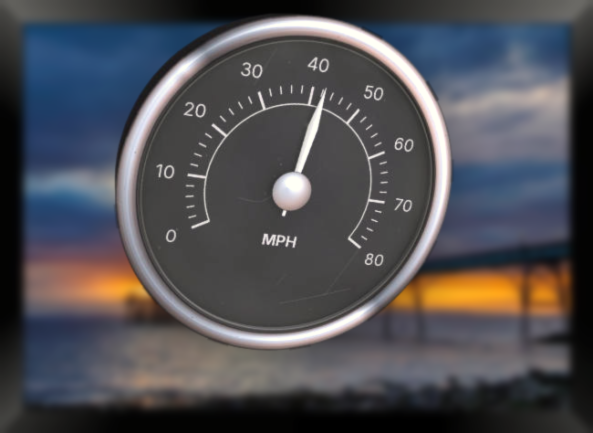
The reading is 42,mph
